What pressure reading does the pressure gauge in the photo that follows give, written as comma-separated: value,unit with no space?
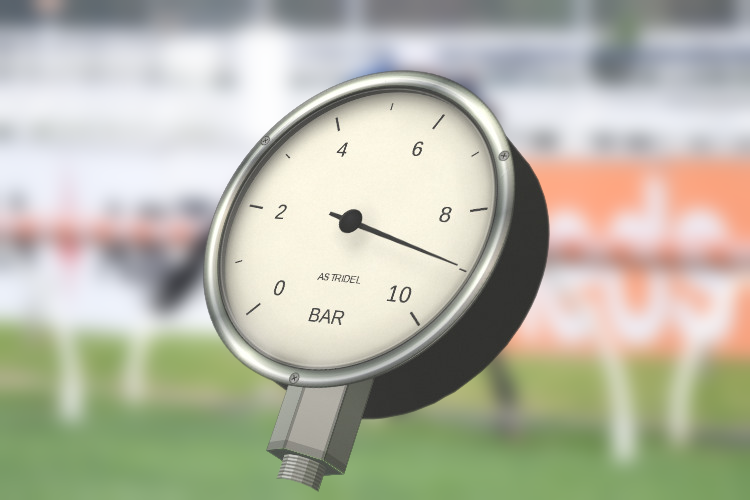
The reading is 9,bar
